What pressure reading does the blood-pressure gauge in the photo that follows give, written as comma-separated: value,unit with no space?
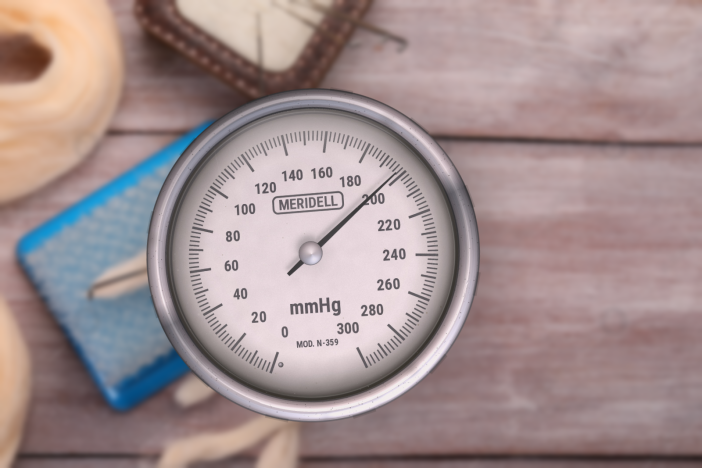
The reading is 198,mmHg
